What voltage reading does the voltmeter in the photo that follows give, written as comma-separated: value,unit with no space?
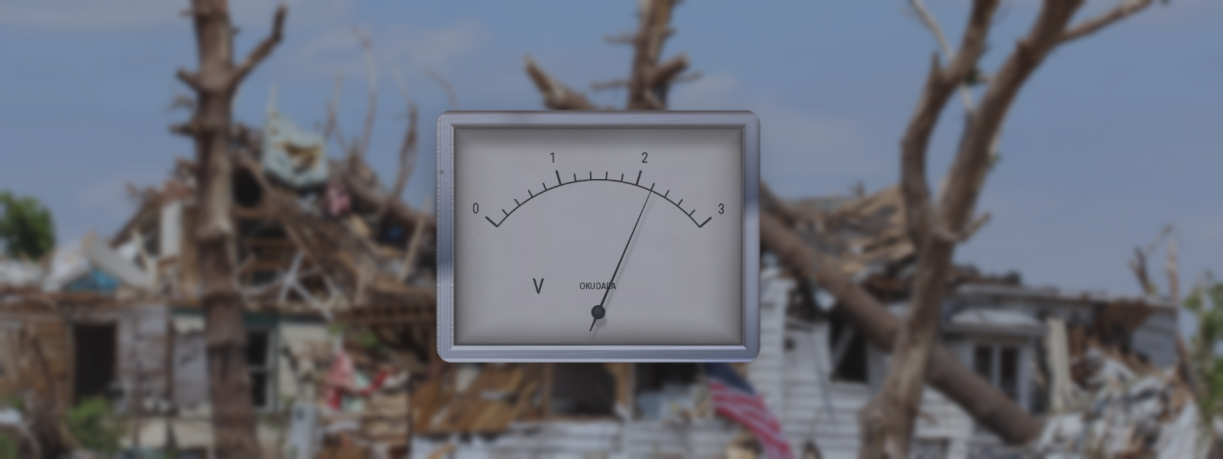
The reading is 2.2,V
